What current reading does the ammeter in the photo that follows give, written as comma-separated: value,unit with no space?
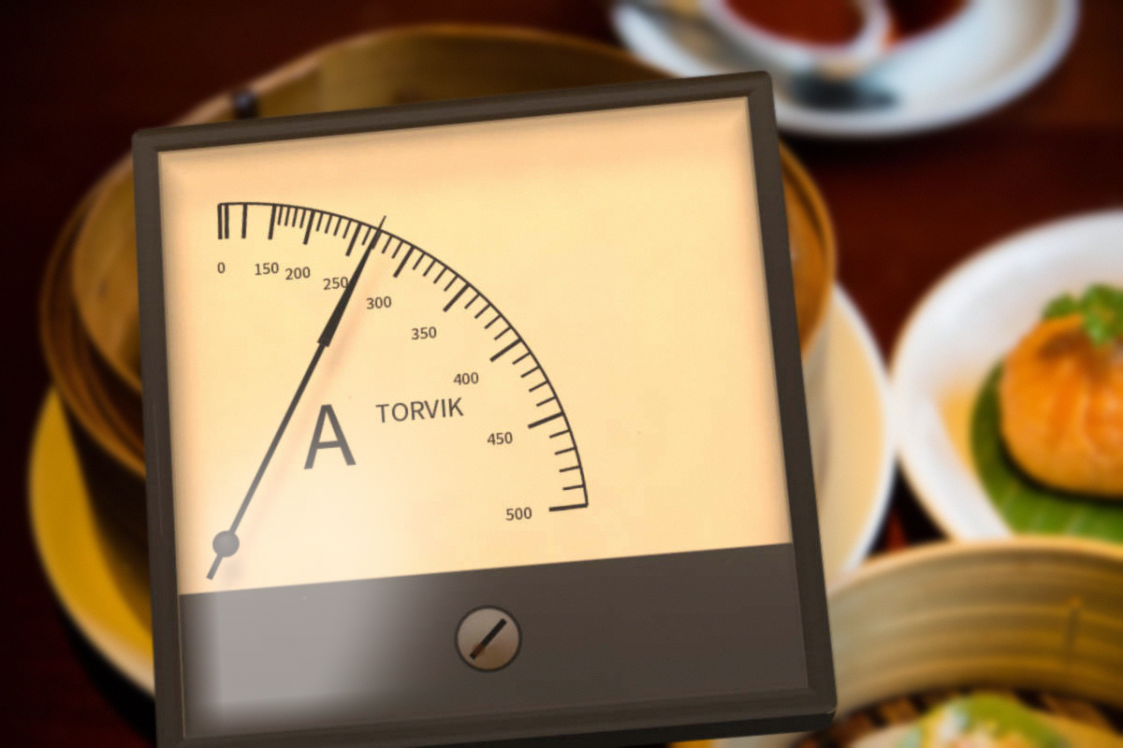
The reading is 270,A
